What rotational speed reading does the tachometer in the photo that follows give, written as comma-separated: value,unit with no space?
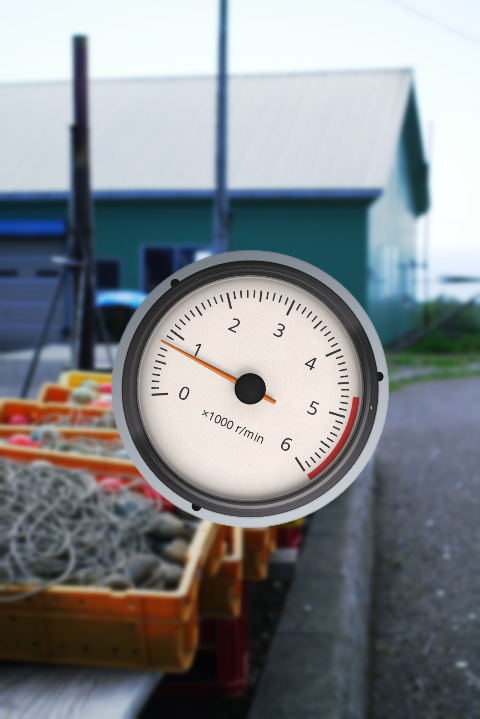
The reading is 800,rpm
